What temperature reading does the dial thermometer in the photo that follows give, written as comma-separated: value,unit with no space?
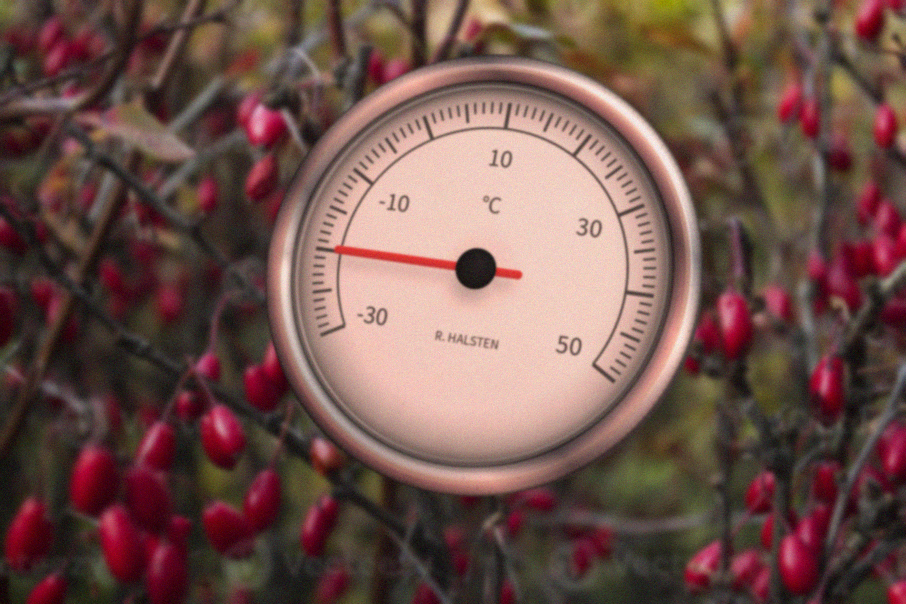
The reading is -20,°C
